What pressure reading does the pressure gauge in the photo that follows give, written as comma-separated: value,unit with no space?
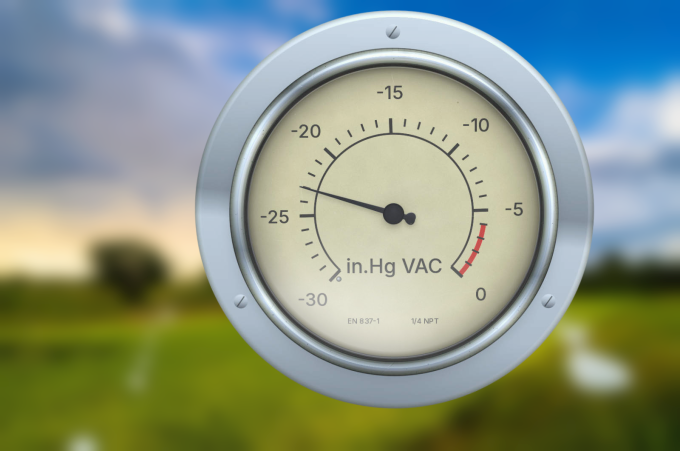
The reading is -23,inHg
